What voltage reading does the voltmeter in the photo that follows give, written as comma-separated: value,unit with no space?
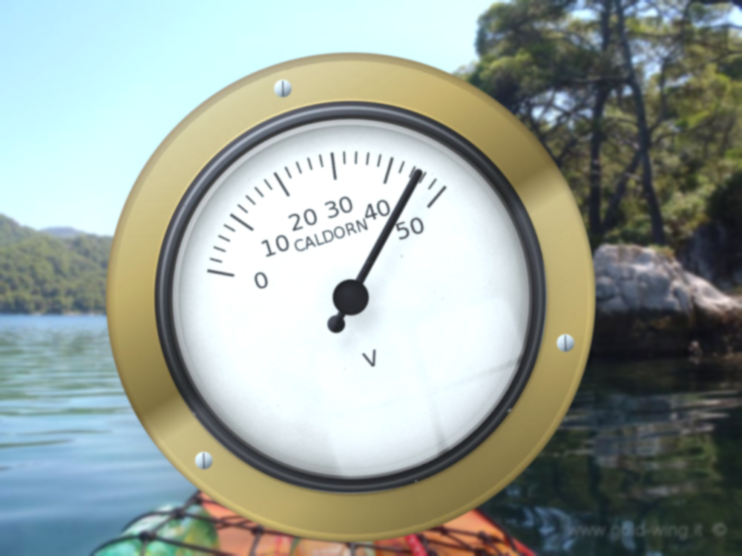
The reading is 45,V
